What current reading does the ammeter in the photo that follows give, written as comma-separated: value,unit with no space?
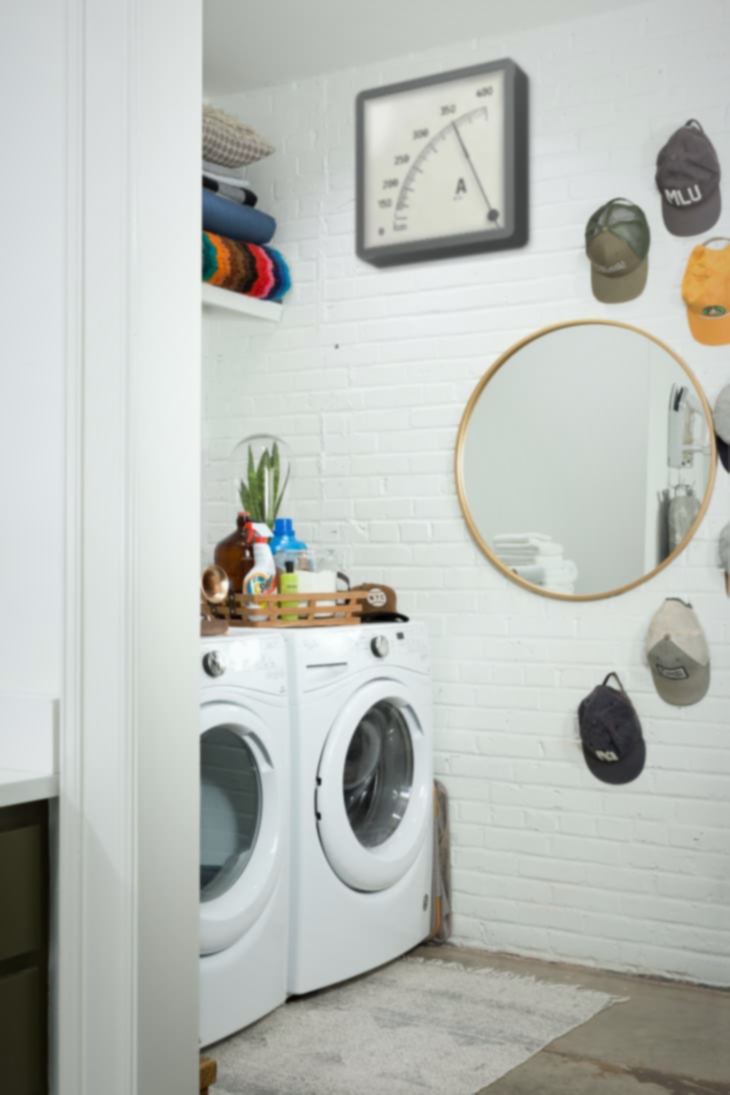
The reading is 350,A
